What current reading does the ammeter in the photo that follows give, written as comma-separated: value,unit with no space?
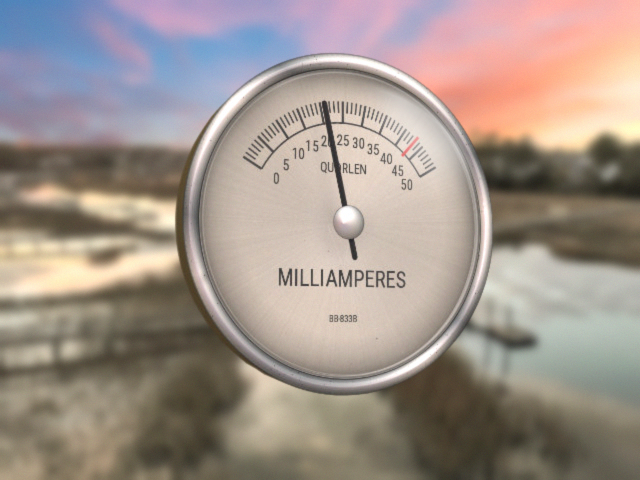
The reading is 20,mA
